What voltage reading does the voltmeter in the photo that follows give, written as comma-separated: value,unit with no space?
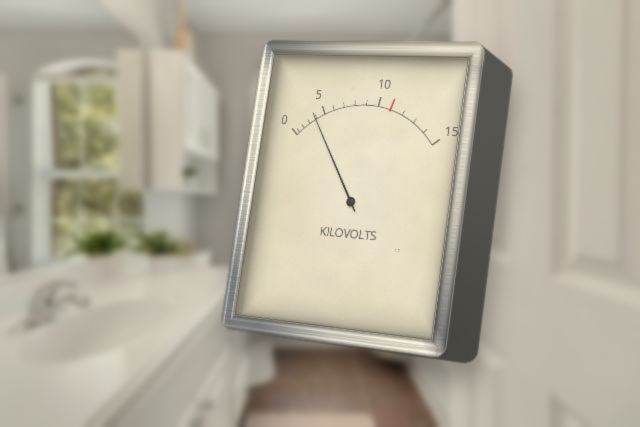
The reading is 4,kV
